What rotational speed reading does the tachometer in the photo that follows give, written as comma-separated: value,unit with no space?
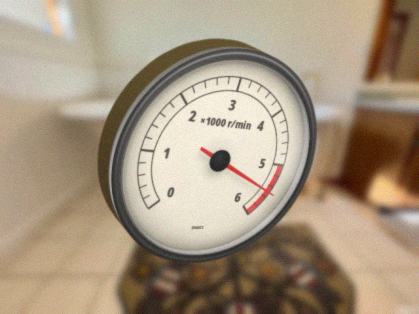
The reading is 5500,rpm
